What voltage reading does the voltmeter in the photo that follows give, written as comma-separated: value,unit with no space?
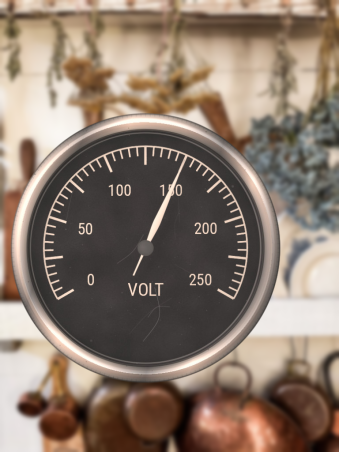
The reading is 150,V
